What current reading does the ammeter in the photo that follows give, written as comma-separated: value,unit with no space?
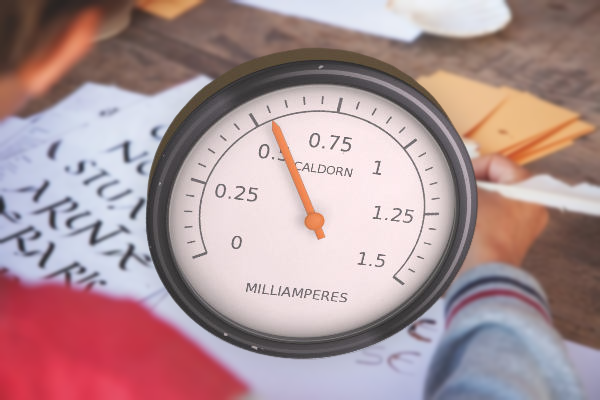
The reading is 0.55,mA
